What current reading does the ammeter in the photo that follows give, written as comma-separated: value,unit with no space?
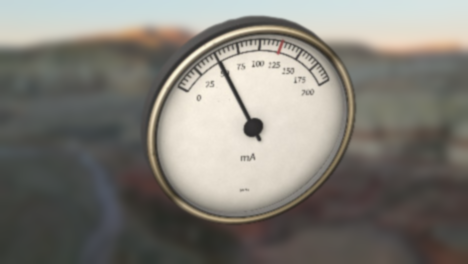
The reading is 50,mA
